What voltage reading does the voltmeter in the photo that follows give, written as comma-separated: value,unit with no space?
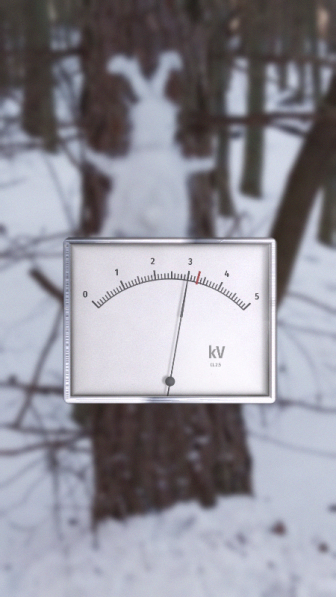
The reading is 3,kV
